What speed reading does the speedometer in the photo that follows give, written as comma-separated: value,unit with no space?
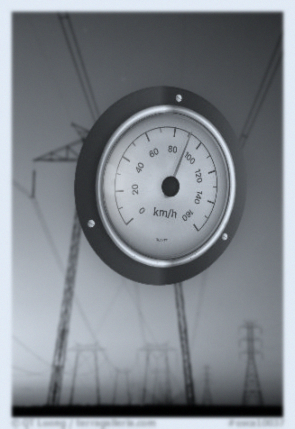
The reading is 90,km/h
